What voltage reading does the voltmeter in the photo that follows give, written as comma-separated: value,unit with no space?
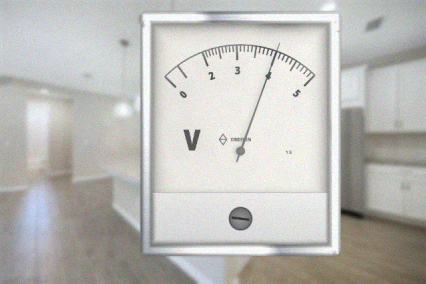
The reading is 4,V
